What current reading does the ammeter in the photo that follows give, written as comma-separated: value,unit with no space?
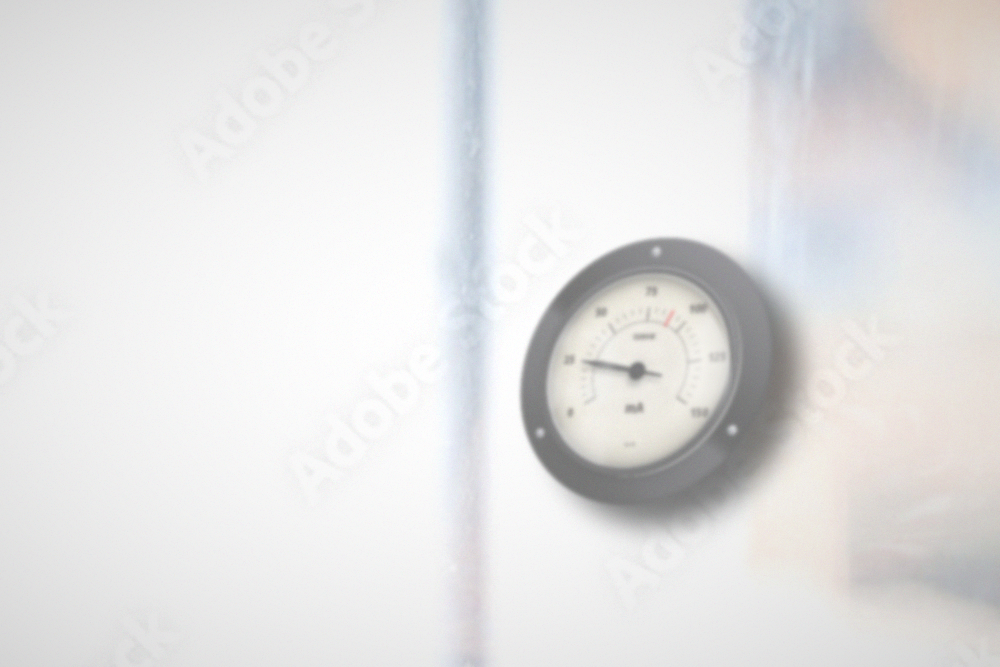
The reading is 25,mA
